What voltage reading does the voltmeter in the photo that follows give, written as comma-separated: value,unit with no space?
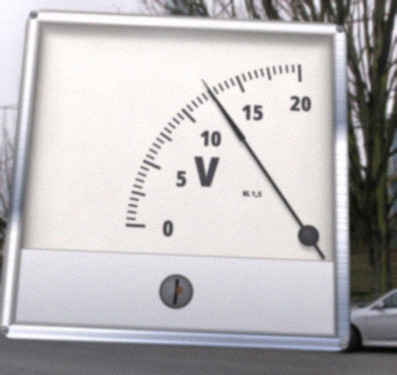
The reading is 12.5,V
